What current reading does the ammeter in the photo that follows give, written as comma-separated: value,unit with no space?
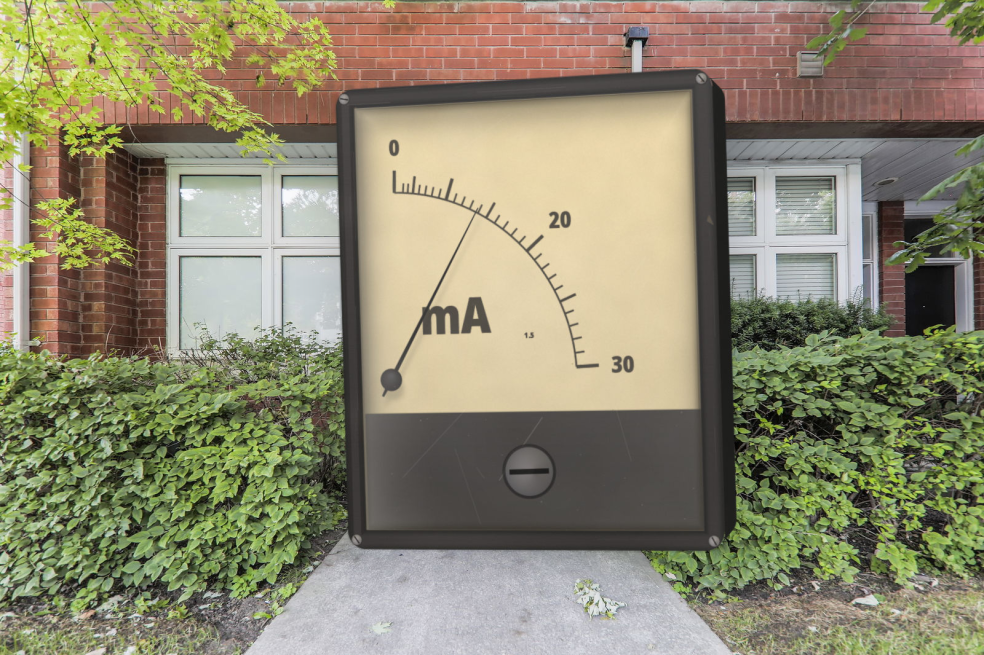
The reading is 14,mA
